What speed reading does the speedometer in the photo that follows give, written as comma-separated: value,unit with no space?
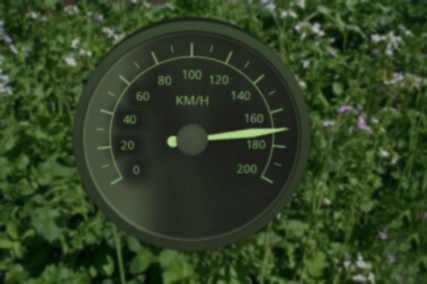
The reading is 170,km/h
